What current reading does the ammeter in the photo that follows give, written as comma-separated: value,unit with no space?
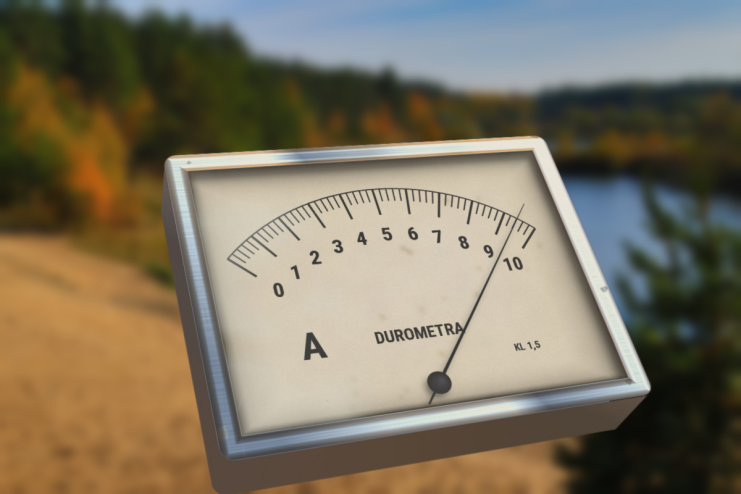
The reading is 9.4,A
